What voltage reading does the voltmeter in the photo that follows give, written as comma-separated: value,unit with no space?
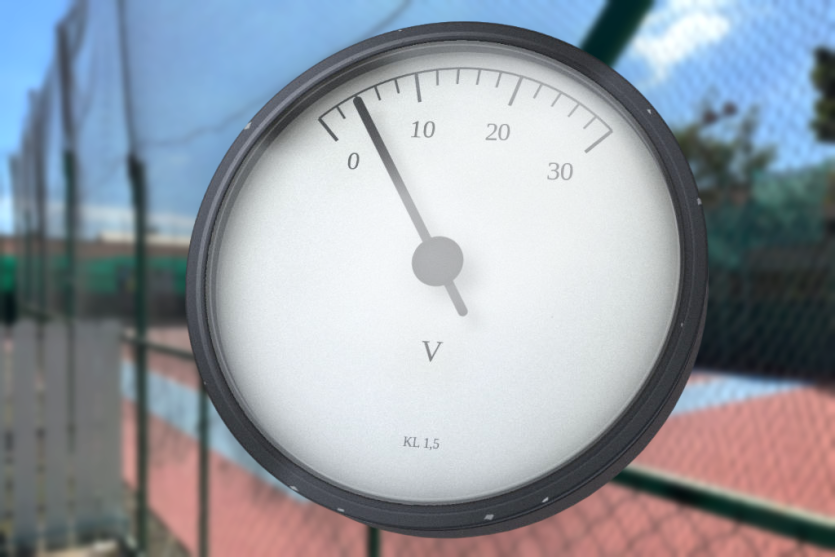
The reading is 4,V
